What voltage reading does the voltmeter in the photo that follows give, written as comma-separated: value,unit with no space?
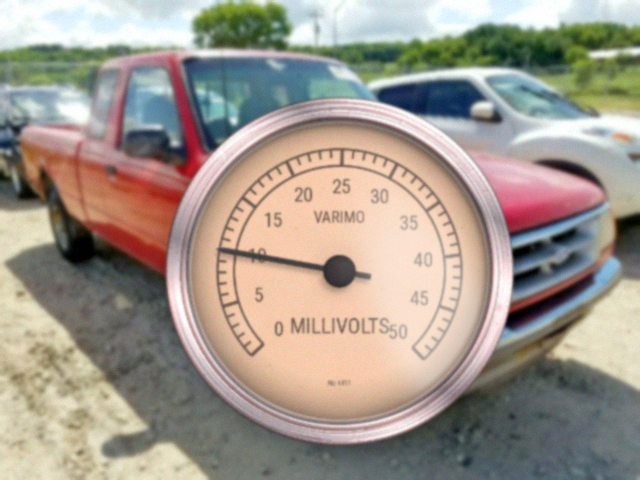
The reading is 10,mV
